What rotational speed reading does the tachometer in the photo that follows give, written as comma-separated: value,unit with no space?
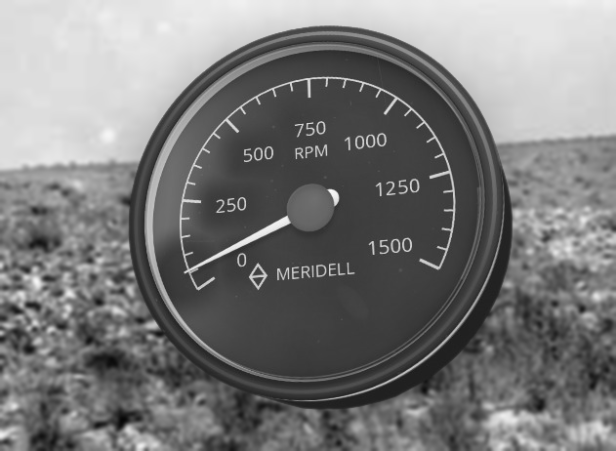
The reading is 50,rpm
